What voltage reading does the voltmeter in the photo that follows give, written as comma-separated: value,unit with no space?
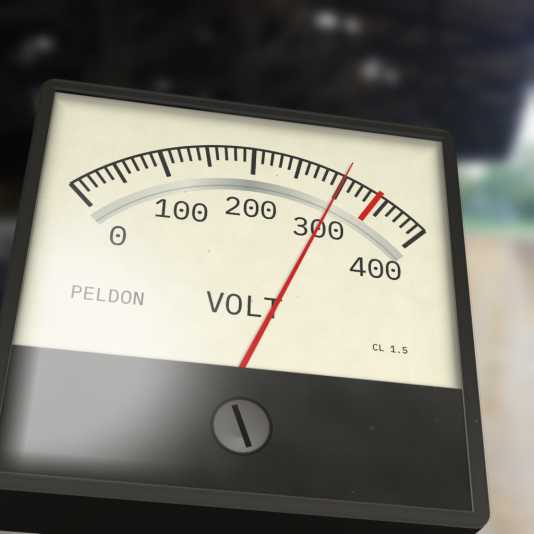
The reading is 300,V
